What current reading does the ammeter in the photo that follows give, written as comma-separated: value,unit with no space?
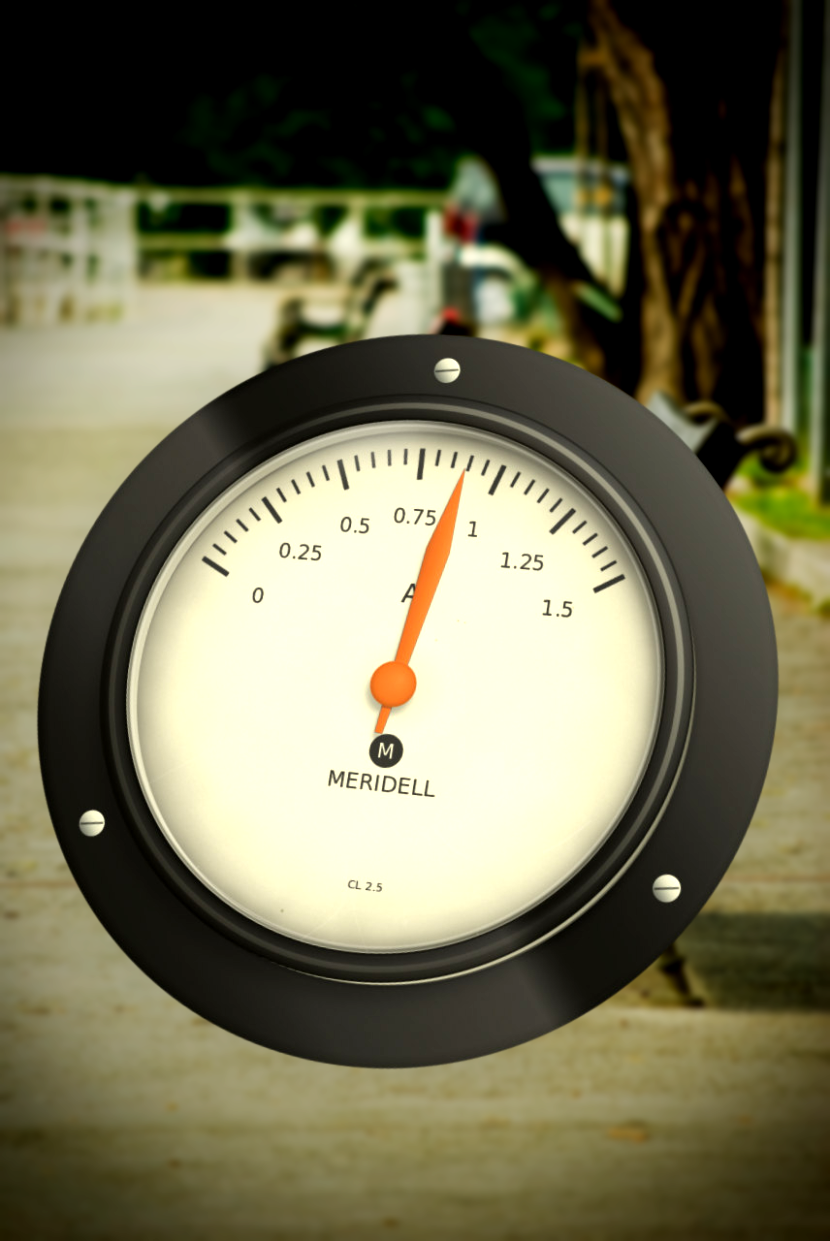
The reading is 0.9,A
